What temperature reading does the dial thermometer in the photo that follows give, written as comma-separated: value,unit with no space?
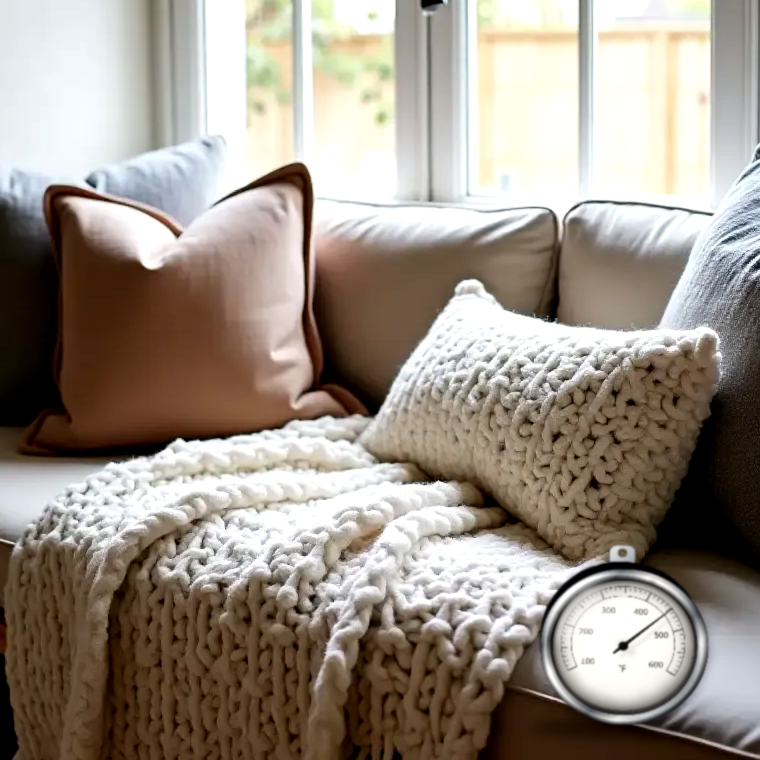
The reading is 450,°F
